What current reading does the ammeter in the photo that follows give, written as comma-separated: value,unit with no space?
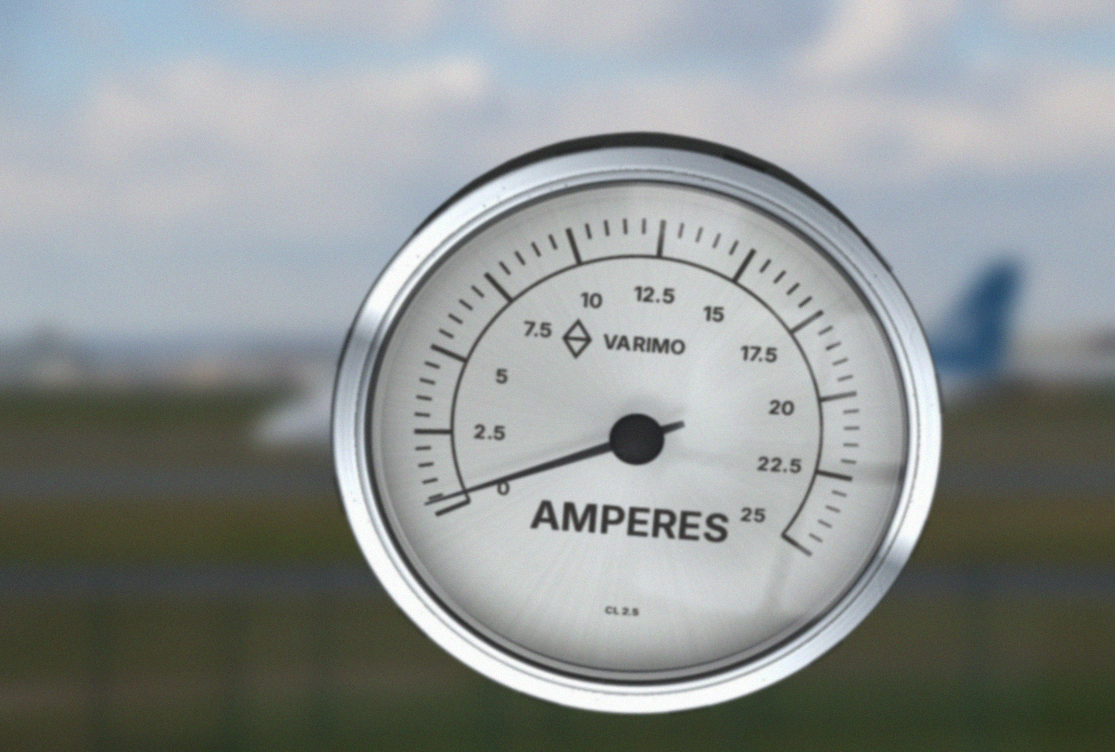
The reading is 0.5,A
